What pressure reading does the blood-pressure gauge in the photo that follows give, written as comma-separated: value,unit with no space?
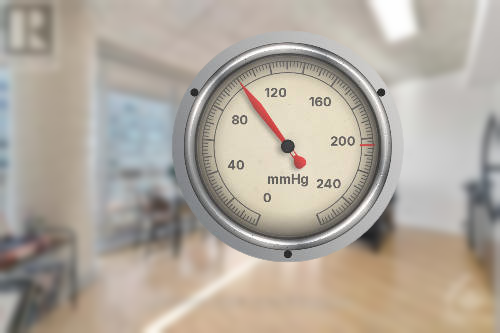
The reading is 100,mmHg
